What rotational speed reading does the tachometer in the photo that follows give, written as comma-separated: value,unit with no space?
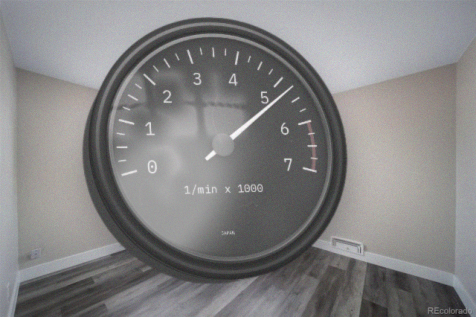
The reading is 5250,rpm
